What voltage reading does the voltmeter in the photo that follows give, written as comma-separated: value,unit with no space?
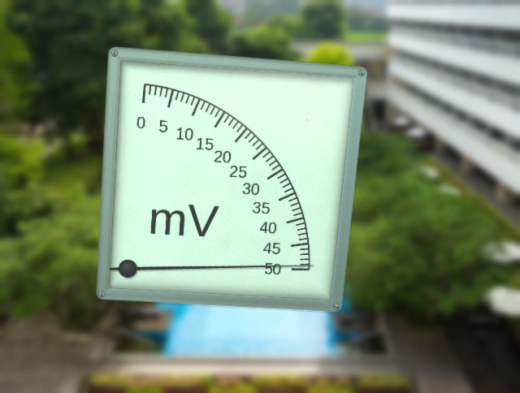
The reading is 49,mV
